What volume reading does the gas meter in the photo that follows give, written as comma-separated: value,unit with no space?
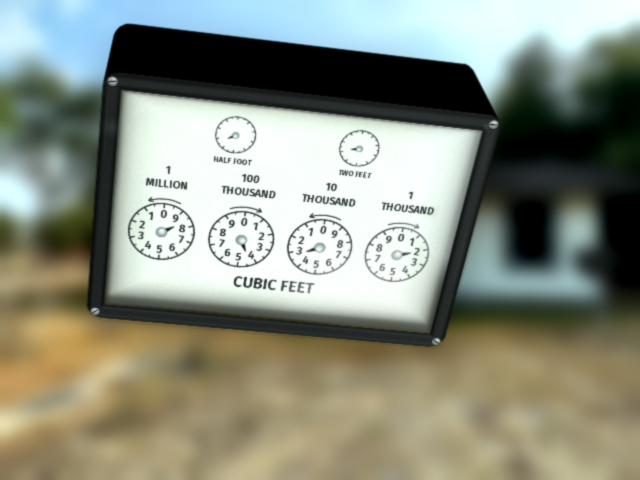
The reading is 843200,ft³
